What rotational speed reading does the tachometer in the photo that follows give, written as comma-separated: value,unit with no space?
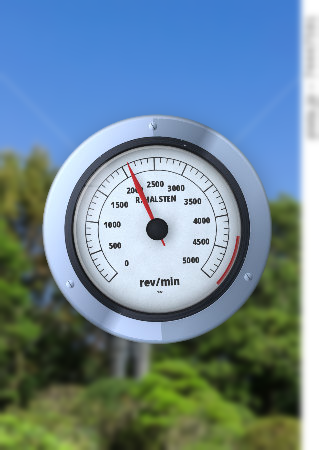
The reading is 2100,rpm
